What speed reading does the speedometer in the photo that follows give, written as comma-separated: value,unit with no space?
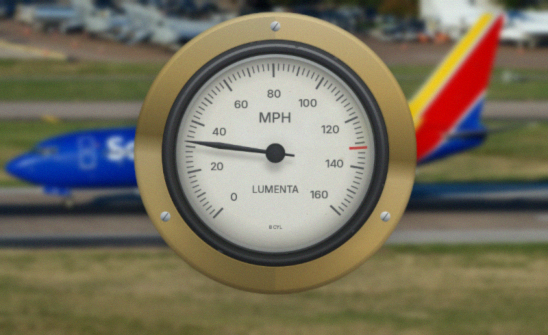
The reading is 32,mph
